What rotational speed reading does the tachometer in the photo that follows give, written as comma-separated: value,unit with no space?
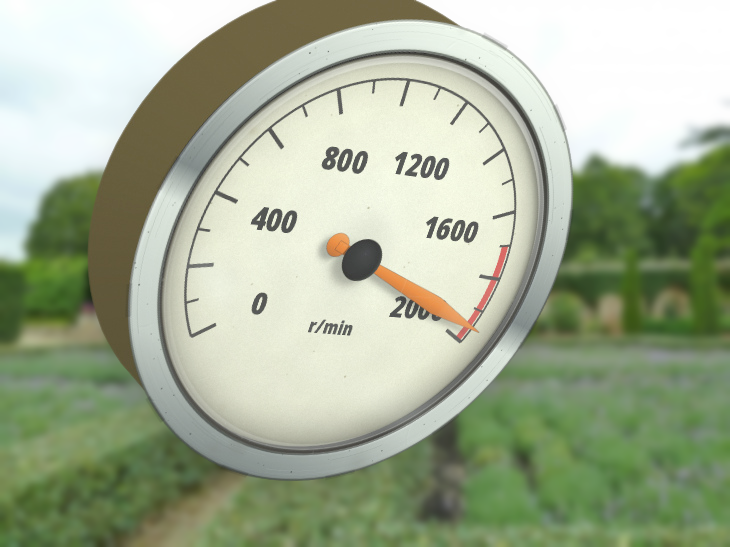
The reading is 1950,rpm
